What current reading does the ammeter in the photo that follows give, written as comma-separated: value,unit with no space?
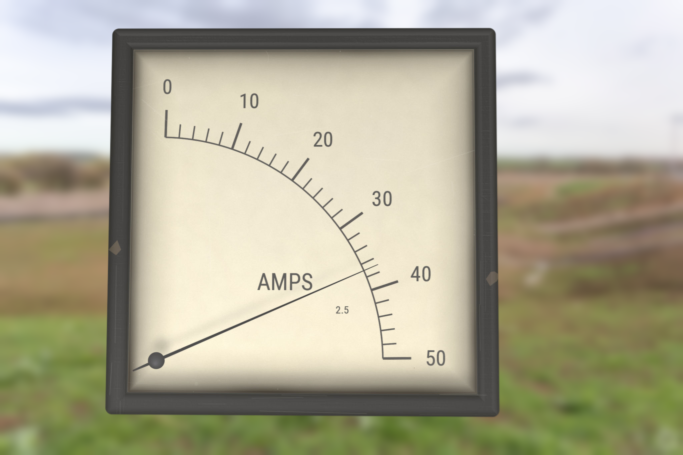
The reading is 37,A
